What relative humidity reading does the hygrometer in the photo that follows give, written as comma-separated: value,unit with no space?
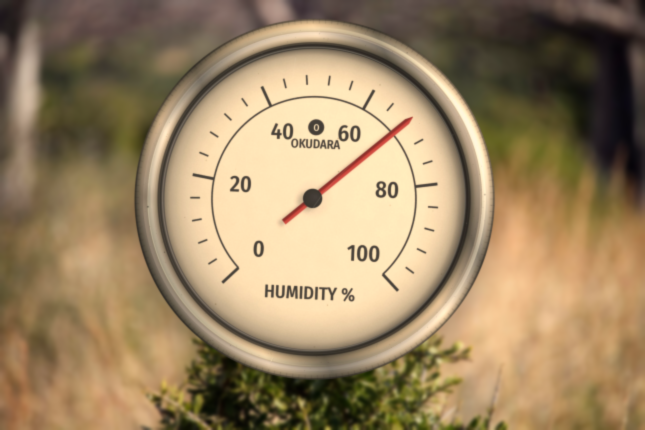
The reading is 68,%
